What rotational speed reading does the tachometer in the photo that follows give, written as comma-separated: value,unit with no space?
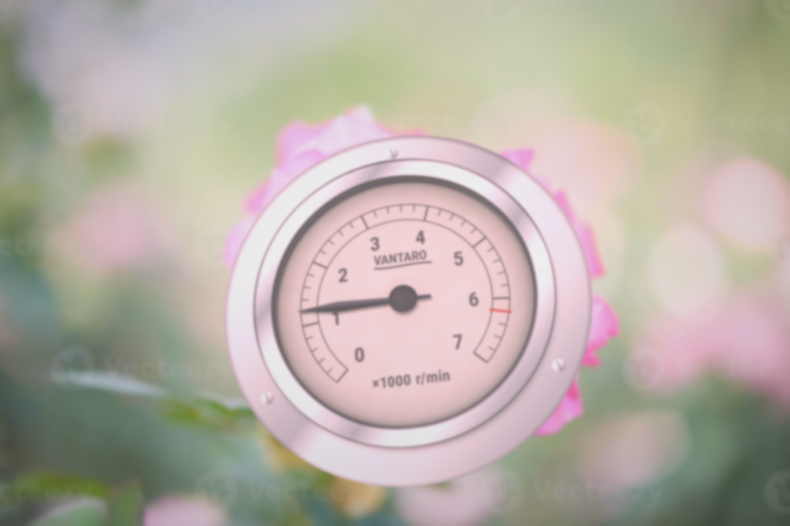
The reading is 1200,rpm
